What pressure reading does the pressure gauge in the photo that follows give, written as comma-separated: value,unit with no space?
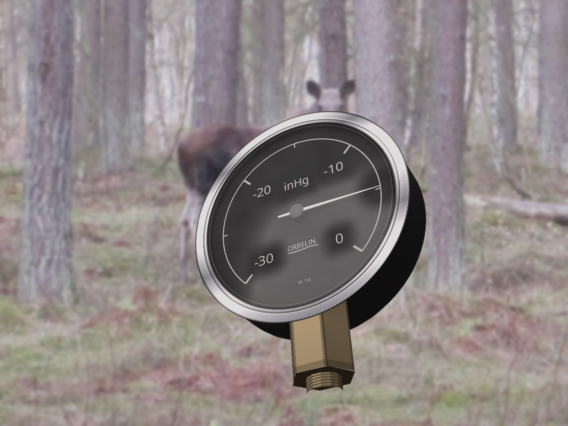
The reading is -5,inHg
